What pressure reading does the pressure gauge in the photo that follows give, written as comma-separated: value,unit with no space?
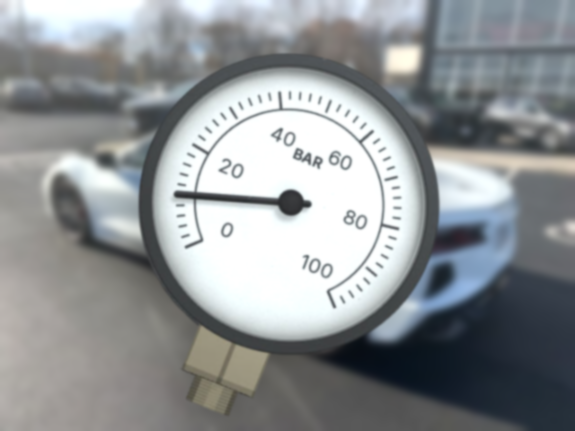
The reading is 10,bar
